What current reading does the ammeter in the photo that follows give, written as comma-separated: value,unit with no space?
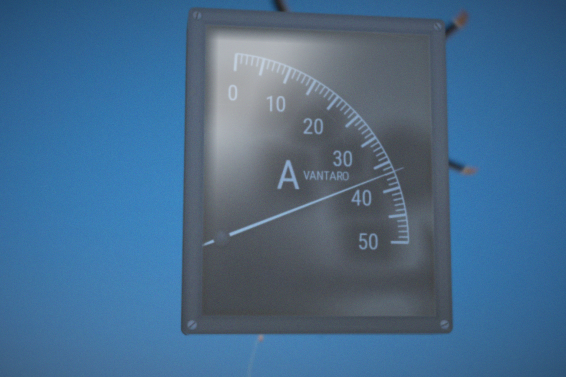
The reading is 37,A
